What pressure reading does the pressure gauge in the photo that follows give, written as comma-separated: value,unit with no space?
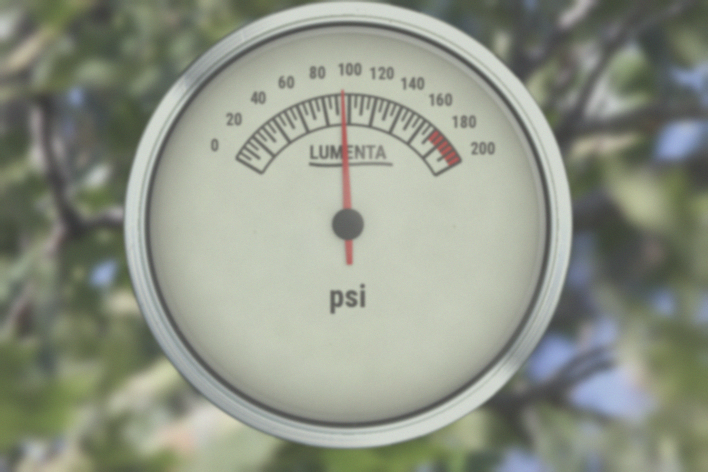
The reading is 95,psi
